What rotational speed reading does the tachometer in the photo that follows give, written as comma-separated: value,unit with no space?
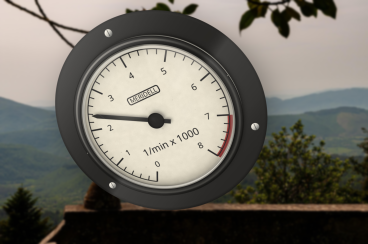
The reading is 2400,rpm
